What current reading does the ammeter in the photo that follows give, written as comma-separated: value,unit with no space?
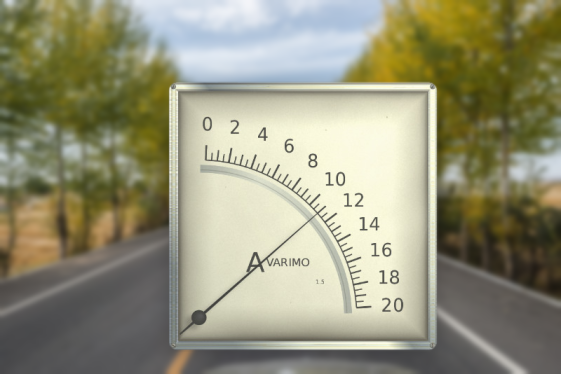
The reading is 11,A
